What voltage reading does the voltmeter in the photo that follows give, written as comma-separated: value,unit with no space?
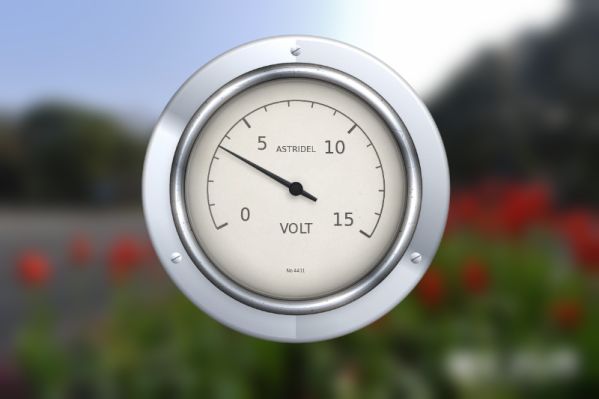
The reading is 3.5,V
